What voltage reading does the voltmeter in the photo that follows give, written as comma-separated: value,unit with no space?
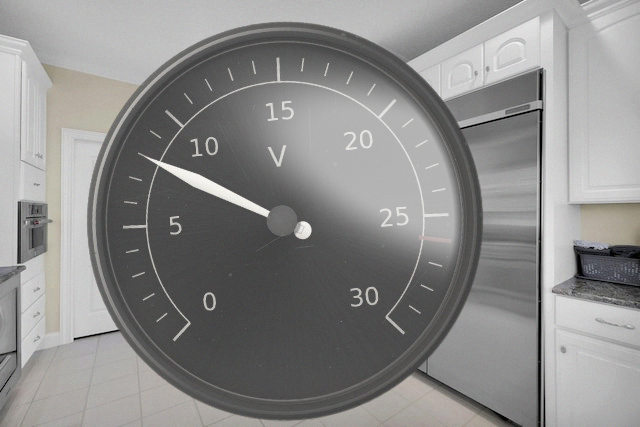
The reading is 8,V
